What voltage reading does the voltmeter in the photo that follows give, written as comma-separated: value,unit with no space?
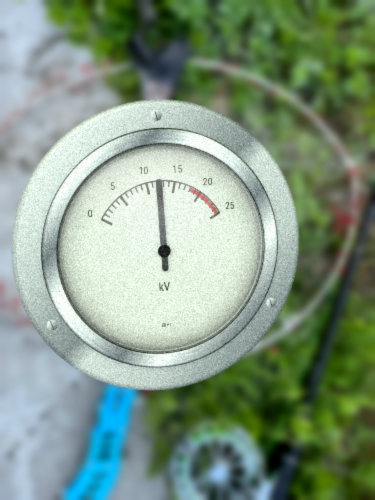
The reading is 12,kV
